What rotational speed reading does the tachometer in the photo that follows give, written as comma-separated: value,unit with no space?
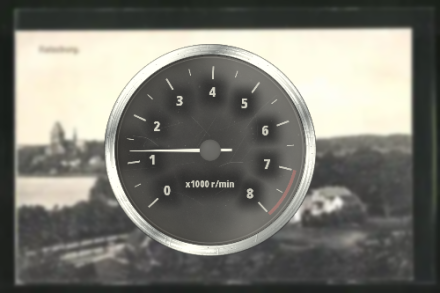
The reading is 1250,rpm
